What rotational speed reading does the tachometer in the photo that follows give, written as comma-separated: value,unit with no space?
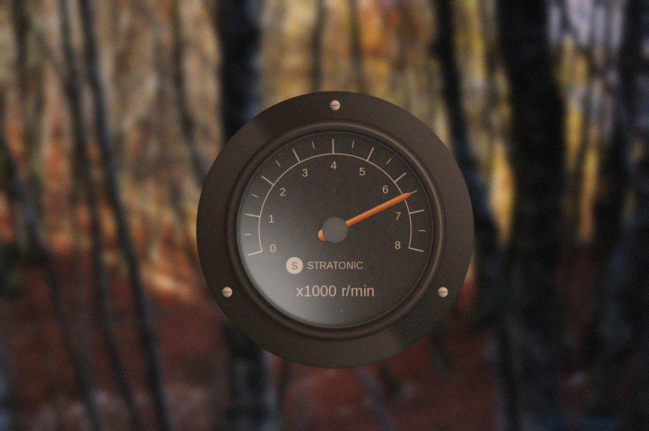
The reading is 6500,rpm
